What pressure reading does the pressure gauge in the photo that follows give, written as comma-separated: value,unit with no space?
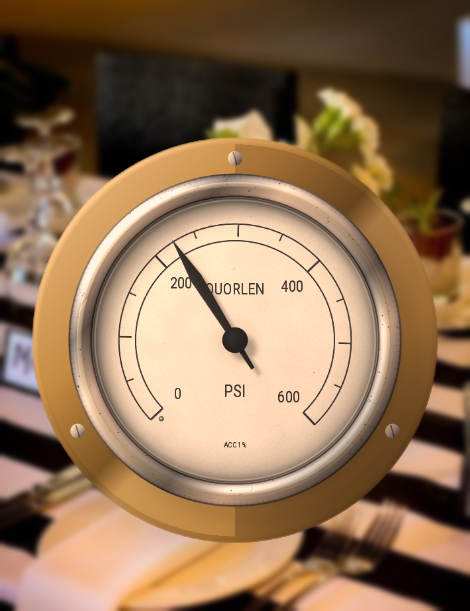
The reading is 225,psi
